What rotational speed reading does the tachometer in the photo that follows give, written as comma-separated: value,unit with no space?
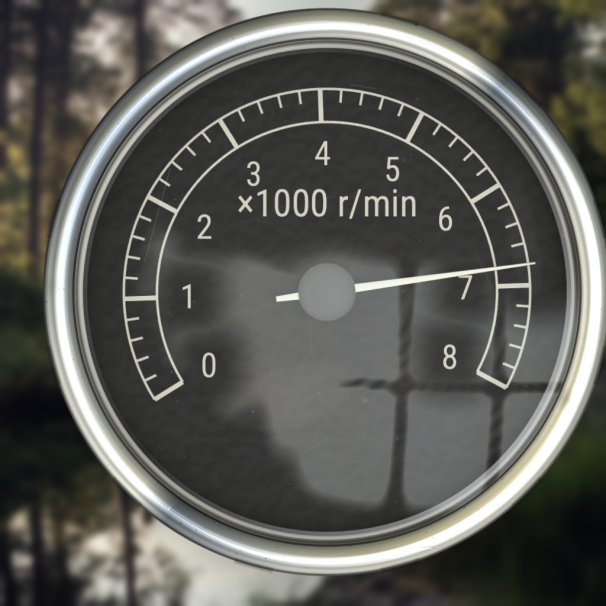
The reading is 6800,rpm
